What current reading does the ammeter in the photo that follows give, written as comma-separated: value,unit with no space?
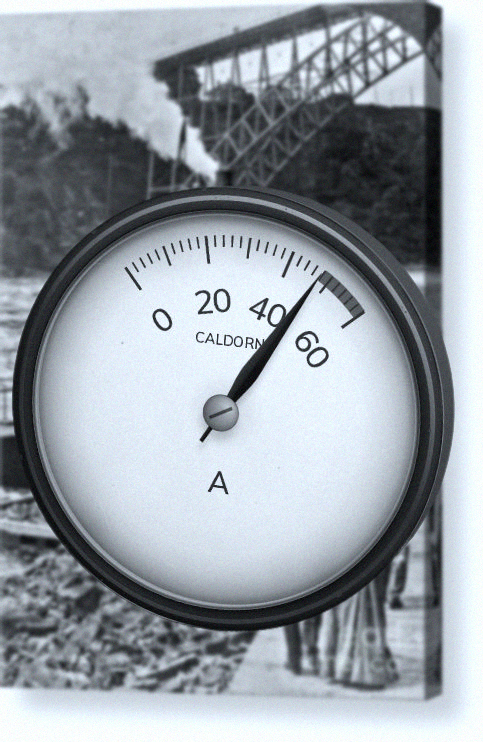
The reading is 48,A
